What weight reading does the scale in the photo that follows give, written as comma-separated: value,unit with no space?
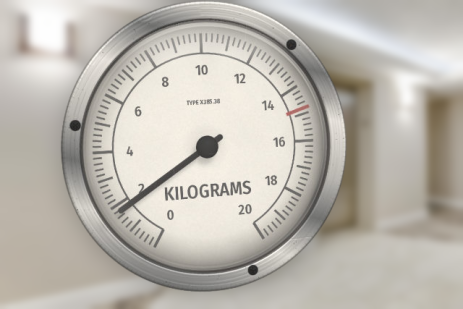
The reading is 1.8,kg
